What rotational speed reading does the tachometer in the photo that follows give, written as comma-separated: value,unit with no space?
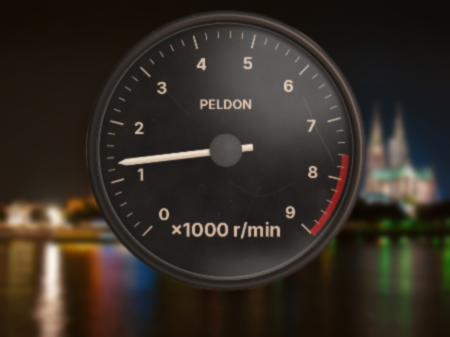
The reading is 1300,rpm
